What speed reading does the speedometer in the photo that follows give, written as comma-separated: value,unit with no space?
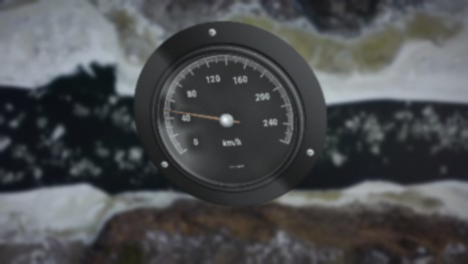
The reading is 50,km/h
